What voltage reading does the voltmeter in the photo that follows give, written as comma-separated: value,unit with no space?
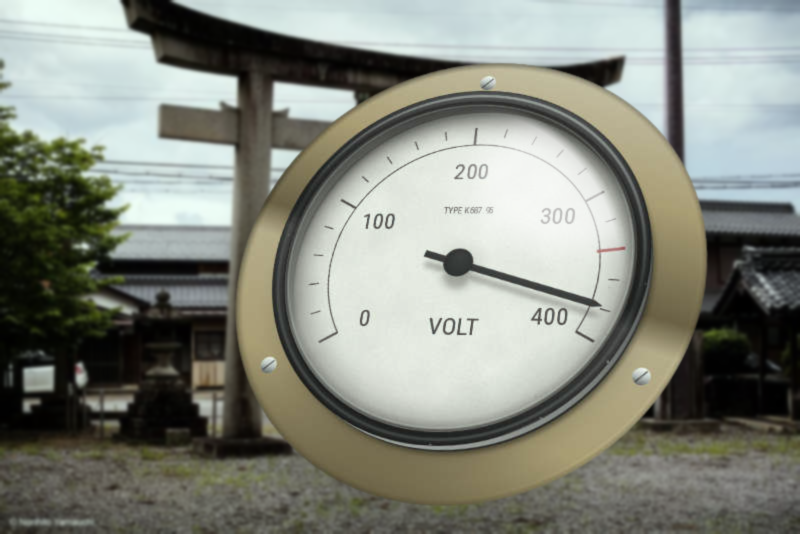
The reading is 380,V
